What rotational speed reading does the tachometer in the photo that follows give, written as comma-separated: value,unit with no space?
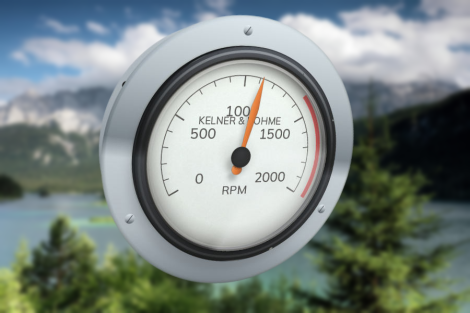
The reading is 1100,rpm
